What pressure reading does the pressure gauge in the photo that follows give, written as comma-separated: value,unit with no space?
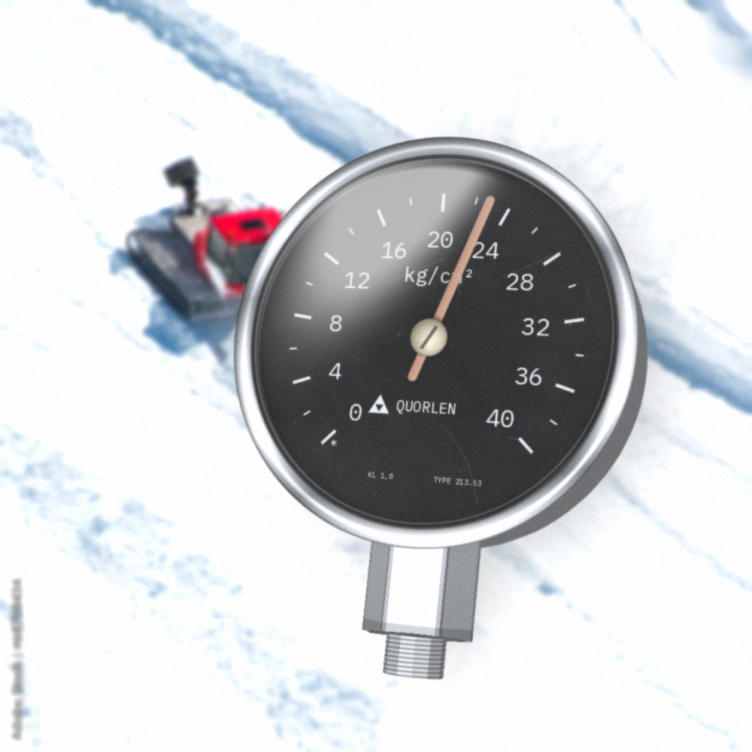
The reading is 23,kg/cm²
